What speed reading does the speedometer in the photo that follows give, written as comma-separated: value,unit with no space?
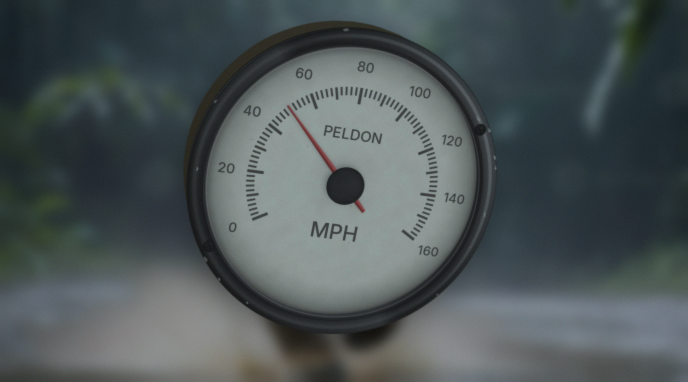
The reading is 50,mph
